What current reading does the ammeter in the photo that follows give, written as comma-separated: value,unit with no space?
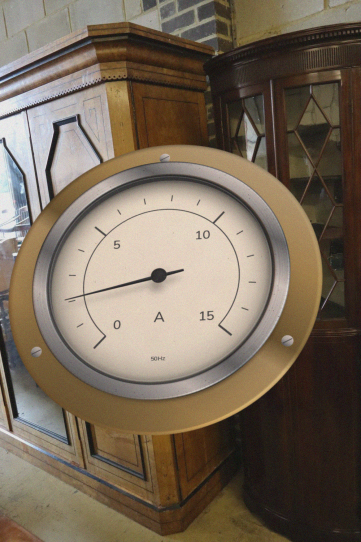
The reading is 2,A
